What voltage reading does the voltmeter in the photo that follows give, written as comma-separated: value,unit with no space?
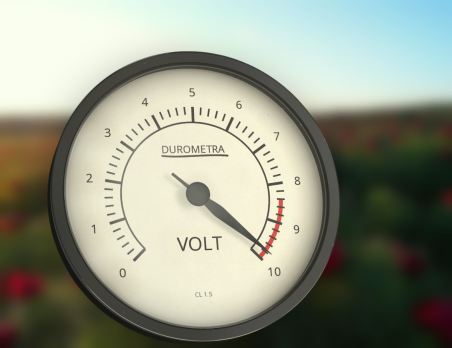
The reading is 9.8,V
